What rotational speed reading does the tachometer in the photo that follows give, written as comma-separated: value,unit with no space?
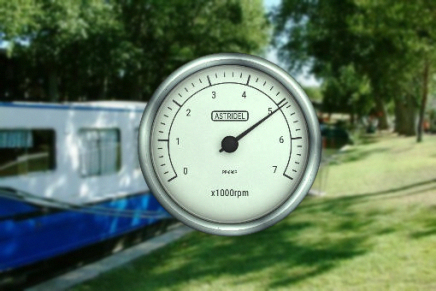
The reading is 5100,rpm
